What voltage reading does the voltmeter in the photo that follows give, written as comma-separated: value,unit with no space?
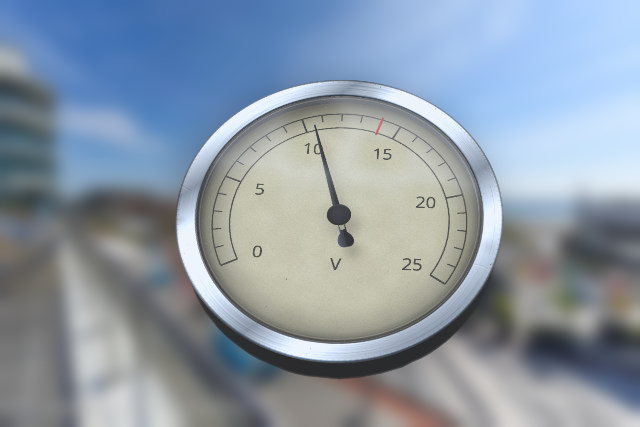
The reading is 10.5,V
